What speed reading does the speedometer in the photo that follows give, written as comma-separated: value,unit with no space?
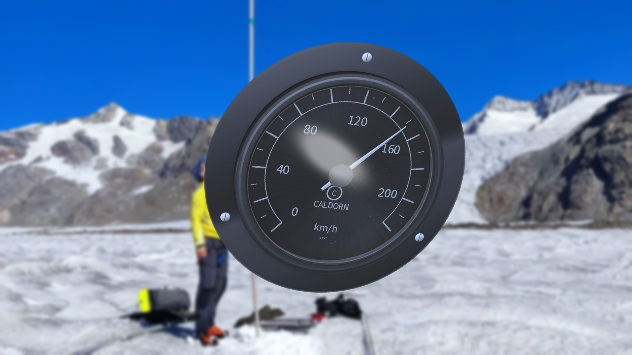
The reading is 150,km/h
